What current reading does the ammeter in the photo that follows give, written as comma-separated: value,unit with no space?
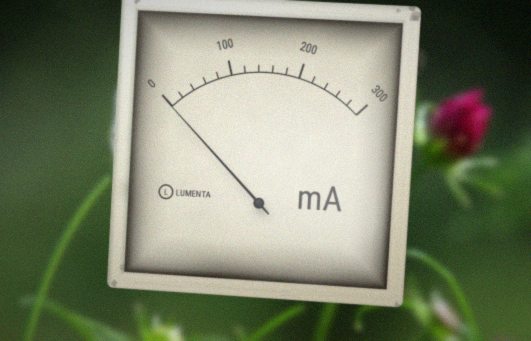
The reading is 0,mA
